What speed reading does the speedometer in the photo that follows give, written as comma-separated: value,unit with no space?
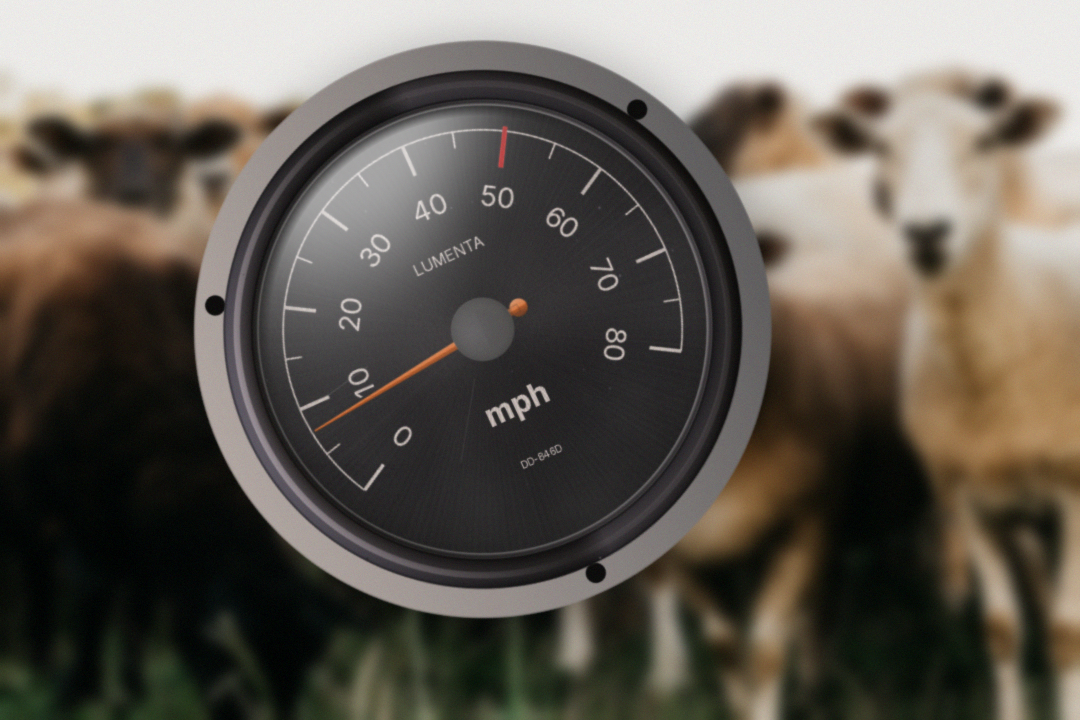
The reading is 7.5,mph
